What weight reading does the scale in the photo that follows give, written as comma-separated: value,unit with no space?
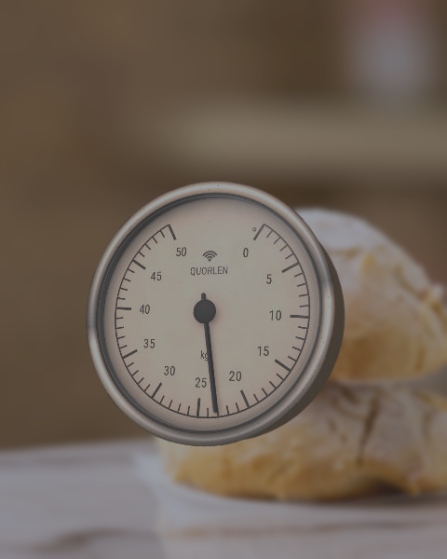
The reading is 23,kg
